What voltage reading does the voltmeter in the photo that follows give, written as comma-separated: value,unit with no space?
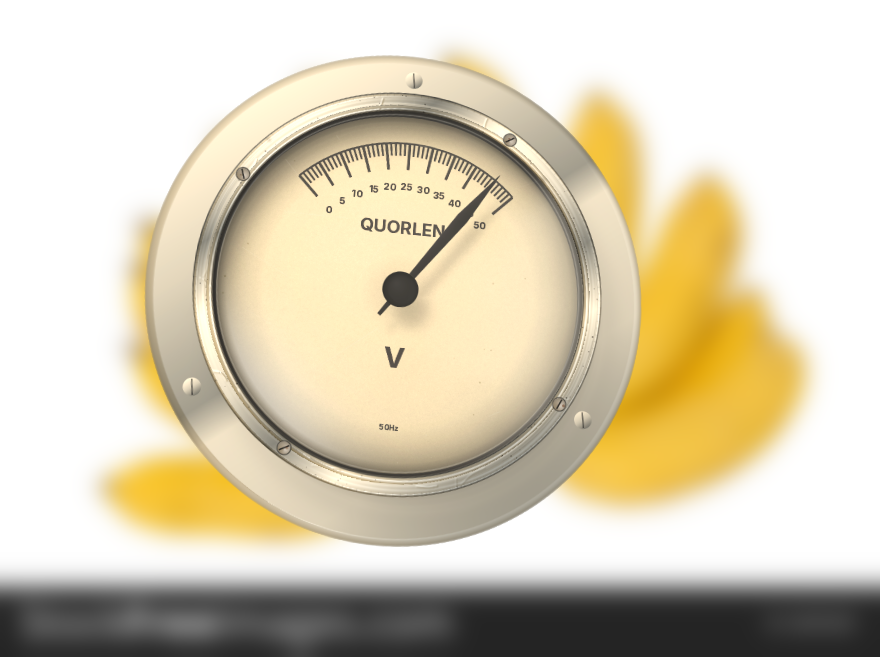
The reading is 45,V
